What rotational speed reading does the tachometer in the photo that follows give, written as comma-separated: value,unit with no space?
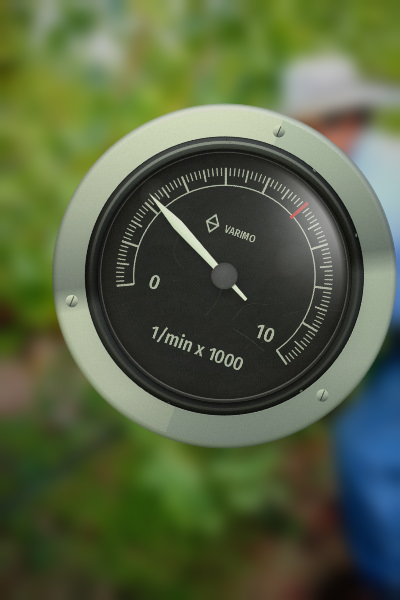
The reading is 2200,rpm
